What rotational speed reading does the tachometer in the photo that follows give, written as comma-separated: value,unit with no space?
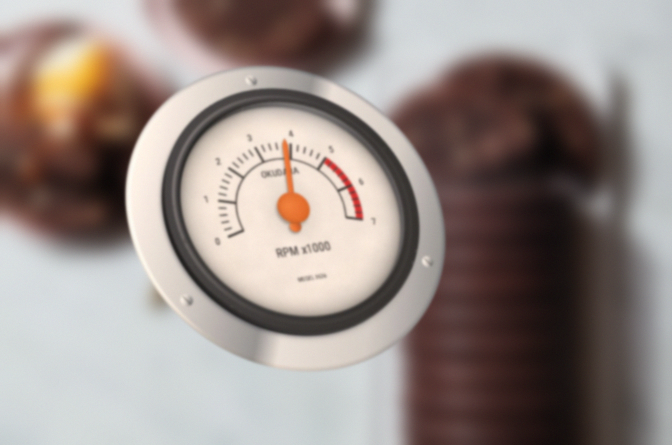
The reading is 3800,rpm
